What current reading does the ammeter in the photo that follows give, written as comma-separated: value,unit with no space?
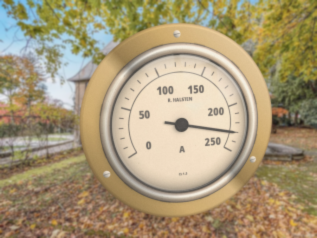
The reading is 230,A
